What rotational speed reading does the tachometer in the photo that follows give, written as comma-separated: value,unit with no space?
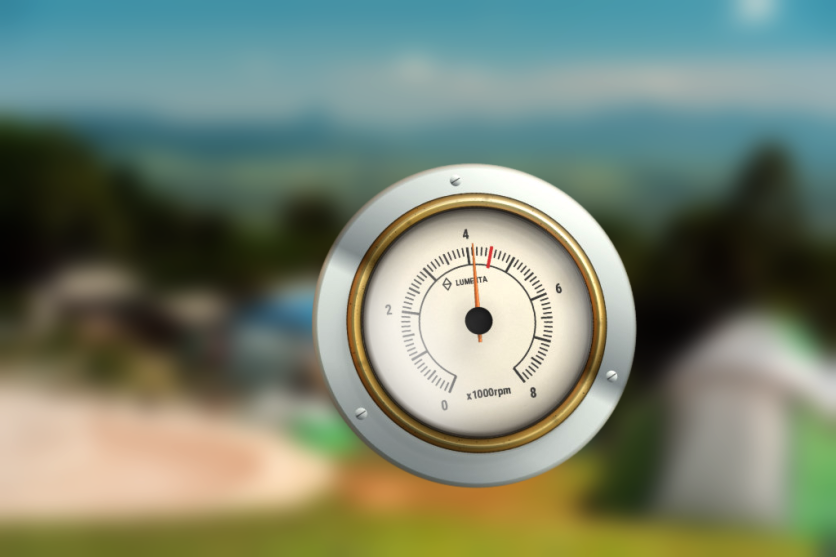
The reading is 4100,rpm
